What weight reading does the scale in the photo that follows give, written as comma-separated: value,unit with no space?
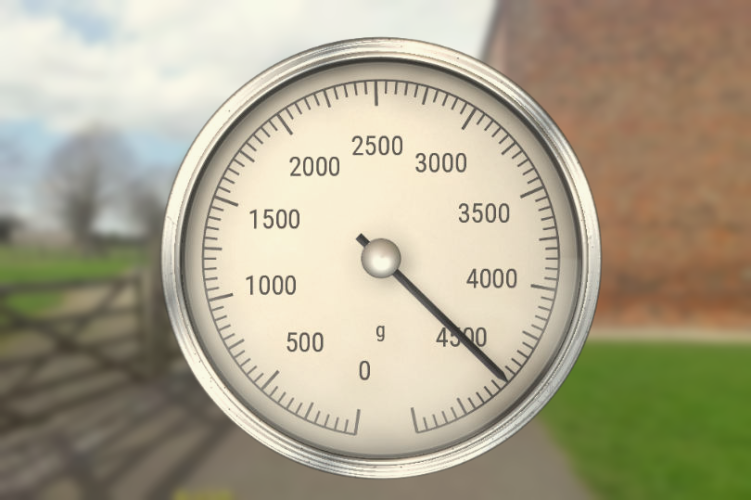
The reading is 4500,g
